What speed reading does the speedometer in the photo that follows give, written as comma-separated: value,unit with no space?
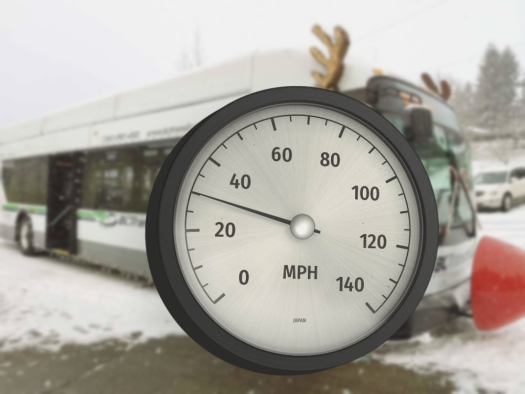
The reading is 30,mph
